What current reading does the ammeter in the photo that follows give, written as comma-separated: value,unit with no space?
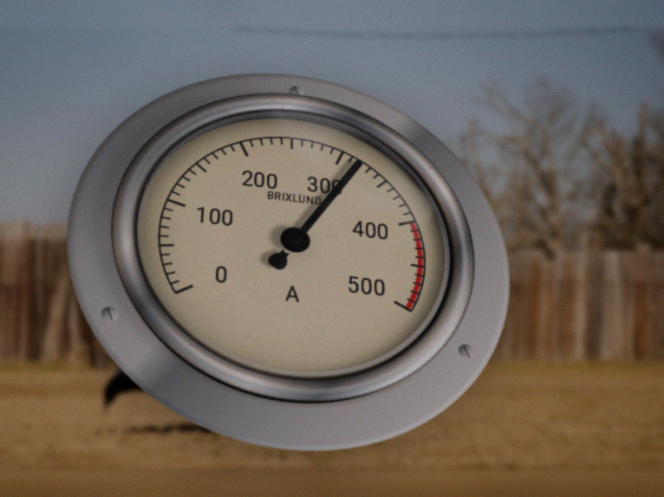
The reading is 320,A
